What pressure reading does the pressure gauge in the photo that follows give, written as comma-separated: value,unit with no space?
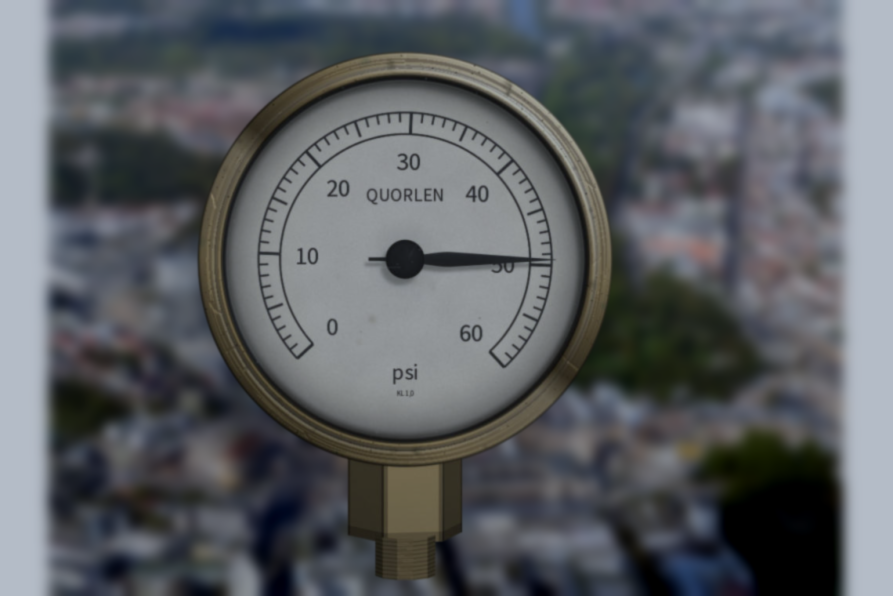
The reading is 49.5,psi
